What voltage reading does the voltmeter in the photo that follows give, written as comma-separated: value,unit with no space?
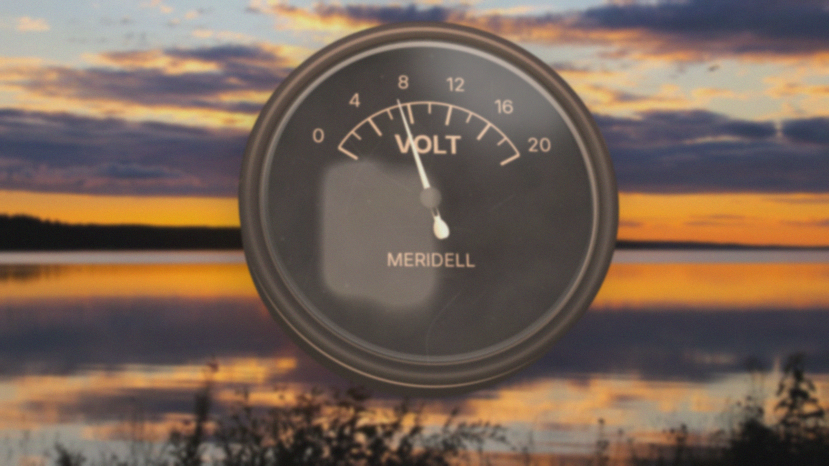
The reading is 7,V
